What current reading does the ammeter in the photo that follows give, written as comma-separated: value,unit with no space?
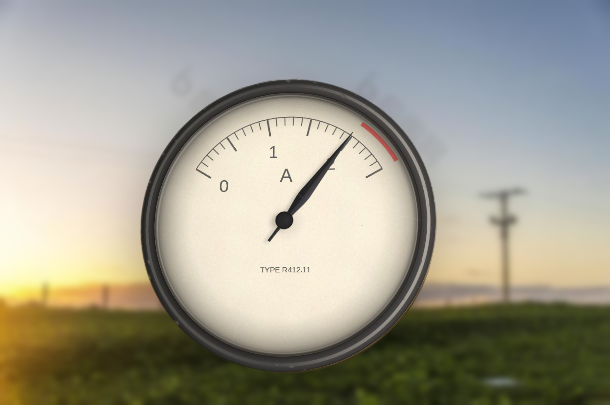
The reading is 2,A
